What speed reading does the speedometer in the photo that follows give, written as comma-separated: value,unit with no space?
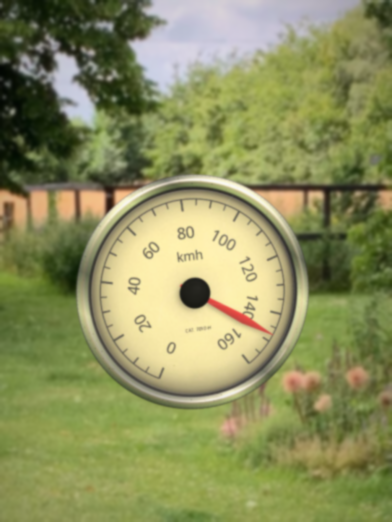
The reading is 147.5,km/h
